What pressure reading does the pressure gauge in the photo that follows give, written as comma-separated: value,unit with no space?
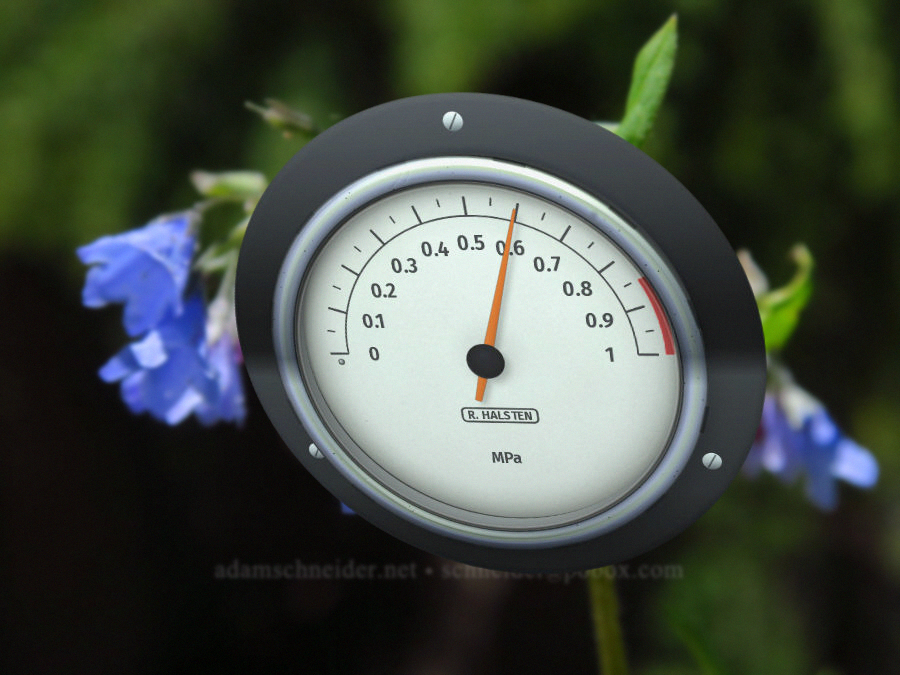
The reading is 0.6,MPa
